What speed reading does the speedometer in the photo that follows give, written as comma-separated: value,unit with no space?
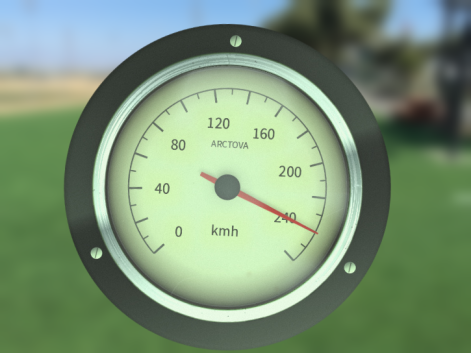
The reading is 240,km/h
